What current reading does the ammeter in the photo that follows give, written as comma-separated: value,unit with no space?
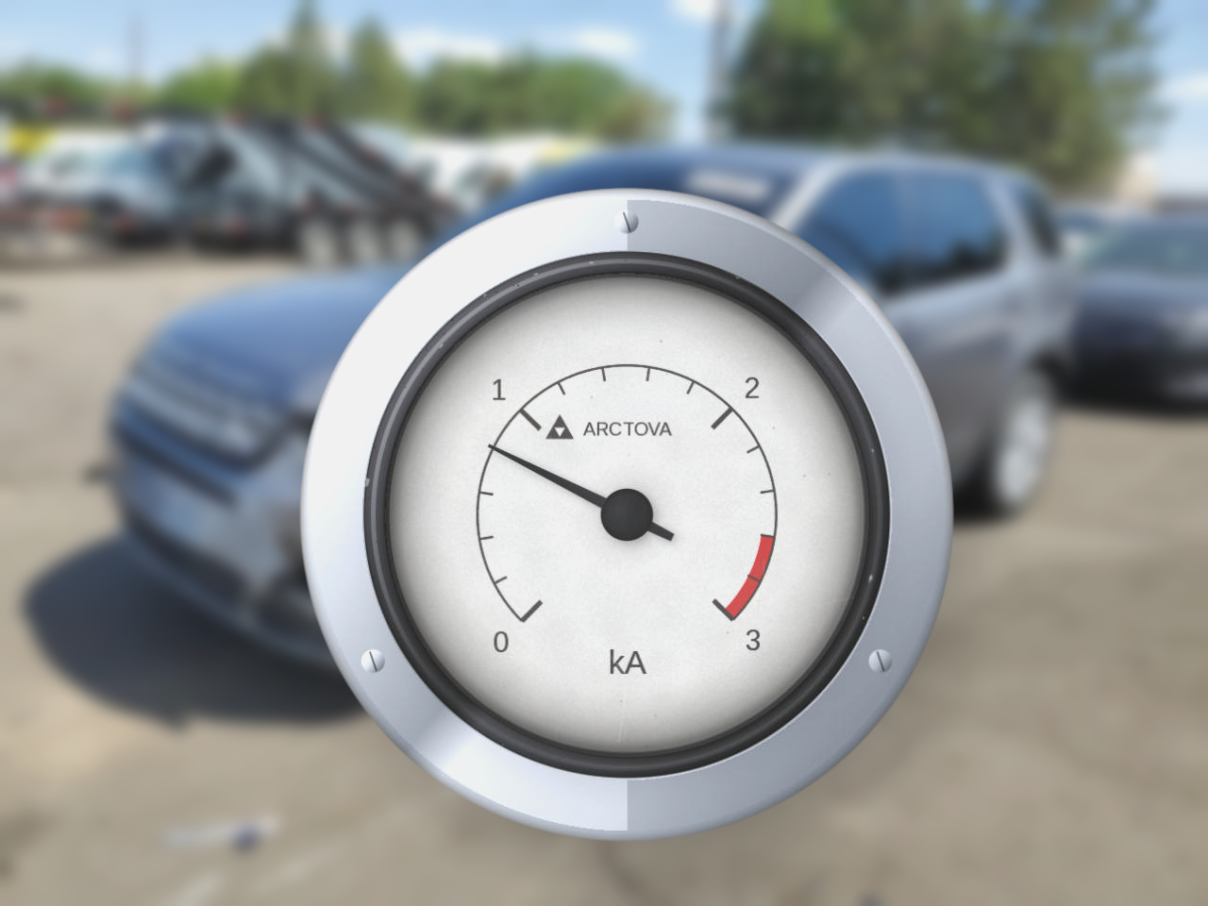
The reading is 0.8,kA
